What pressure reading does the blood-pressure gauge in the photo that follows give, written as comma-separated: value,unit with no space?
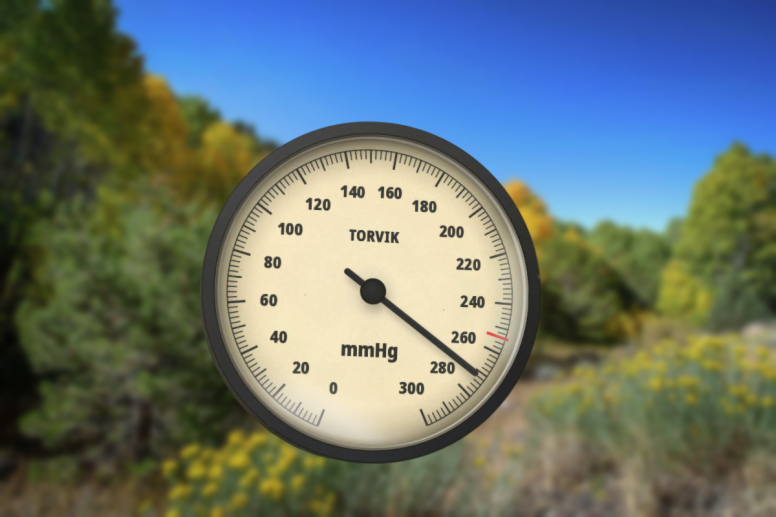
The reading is 272,mmHg
